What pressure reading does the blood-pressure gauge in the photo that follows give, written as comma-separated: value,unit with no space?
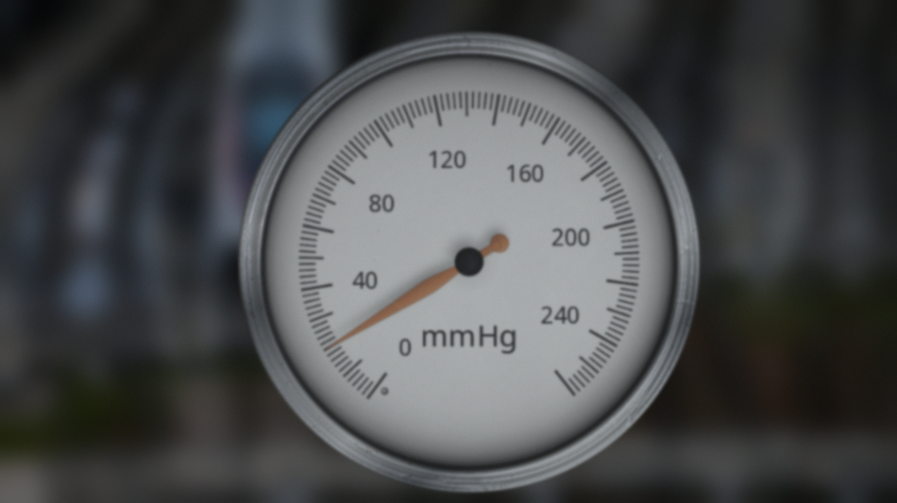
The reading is 20,mmHg
